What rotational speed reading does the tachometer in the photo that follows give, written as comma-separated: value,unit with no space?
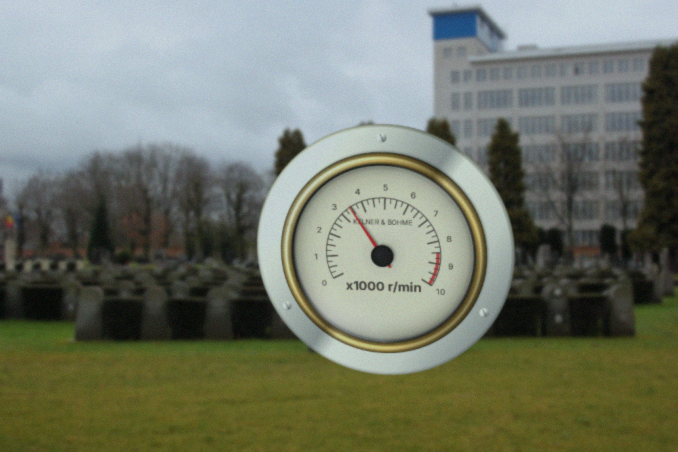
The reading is 3500,rpm
